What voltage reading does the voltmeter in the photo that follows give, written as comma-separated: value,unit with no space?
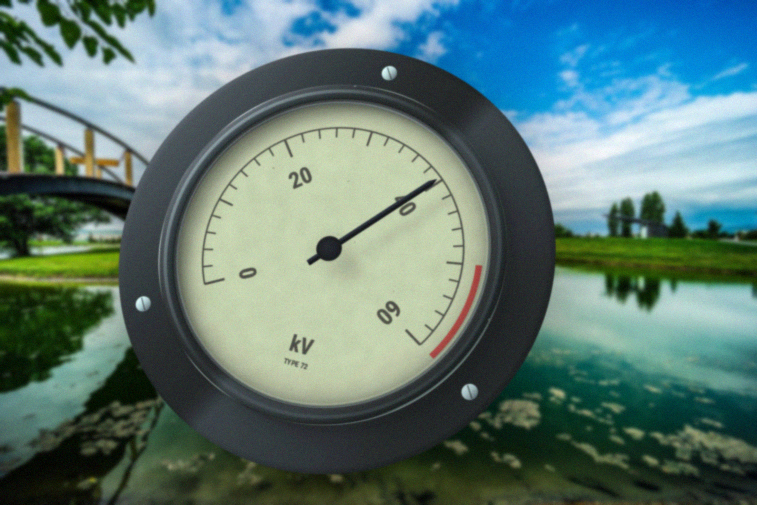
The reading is 40,kV
